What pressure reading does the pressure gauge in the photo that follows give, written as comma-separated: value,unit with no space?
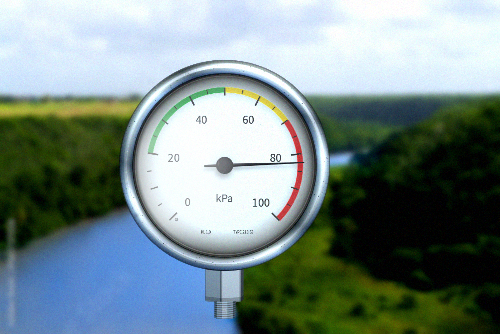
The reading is 82.5,kPa
